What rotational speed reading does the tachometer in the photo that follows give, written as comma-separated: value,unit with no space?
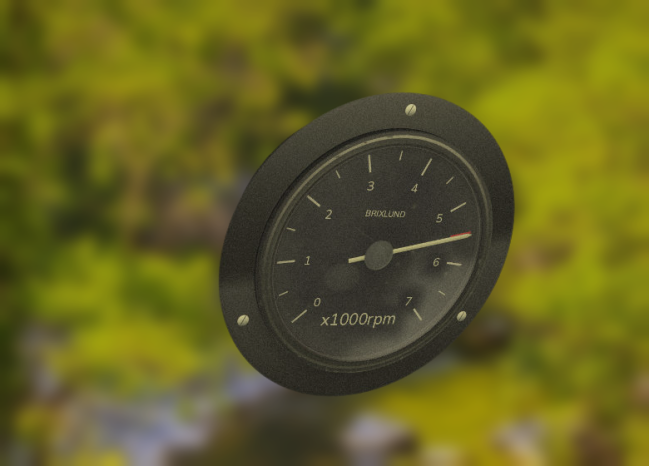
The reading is 5500,rpm
